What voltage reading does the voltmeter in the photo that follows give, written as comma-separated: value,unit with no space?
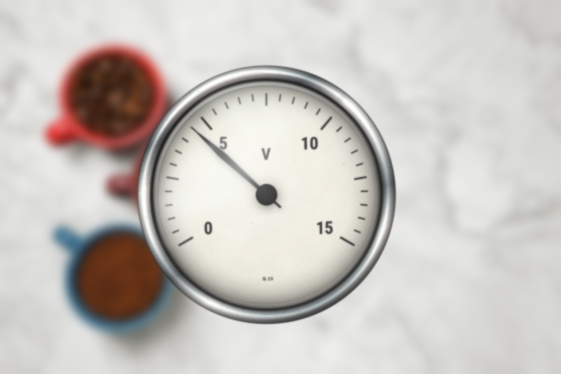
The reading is 4.5,V
